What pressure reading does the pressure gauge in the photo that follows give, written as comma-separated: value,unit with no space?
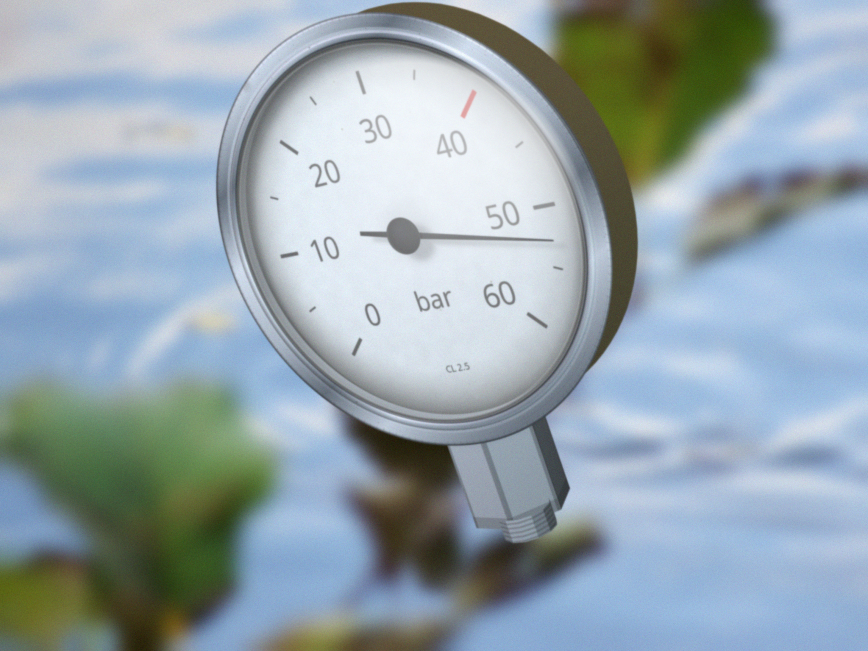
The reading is 52.5,bar
